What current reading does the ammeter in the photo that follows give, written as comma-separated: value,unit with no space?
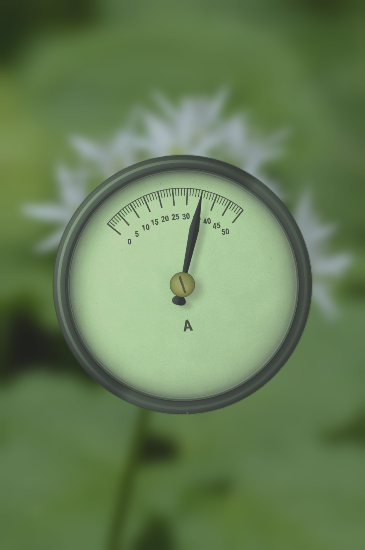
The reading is 35,A
